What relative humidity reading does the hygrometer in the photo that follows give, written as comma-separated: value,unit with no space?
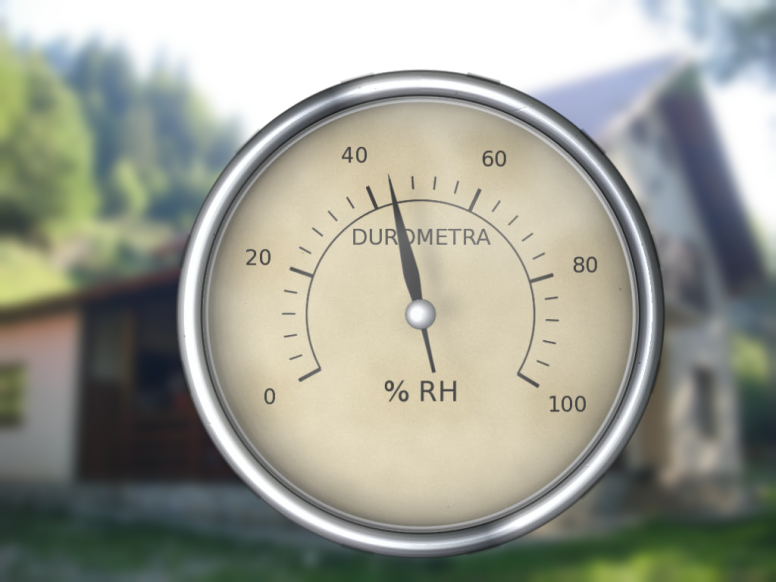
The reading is 44,%
